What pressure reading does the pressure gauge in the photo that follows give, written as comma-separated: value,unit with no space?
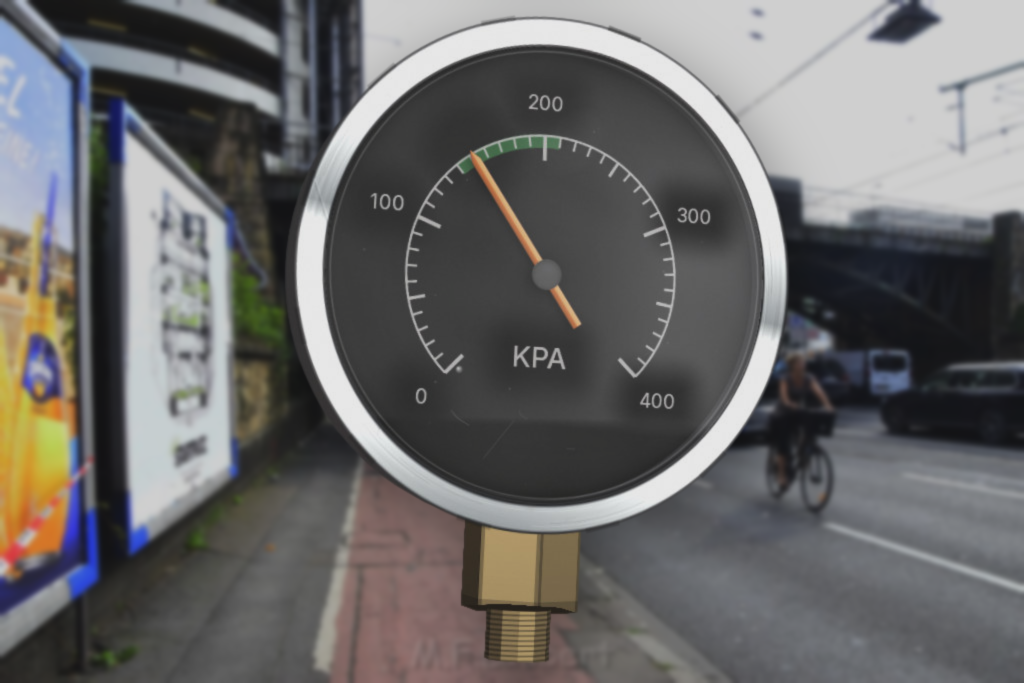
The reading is 150,kPa
